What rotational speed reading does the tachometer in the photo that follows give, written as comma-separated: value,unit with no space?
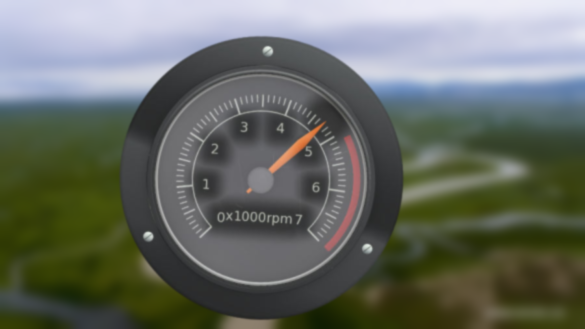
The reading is 4700,rpm
